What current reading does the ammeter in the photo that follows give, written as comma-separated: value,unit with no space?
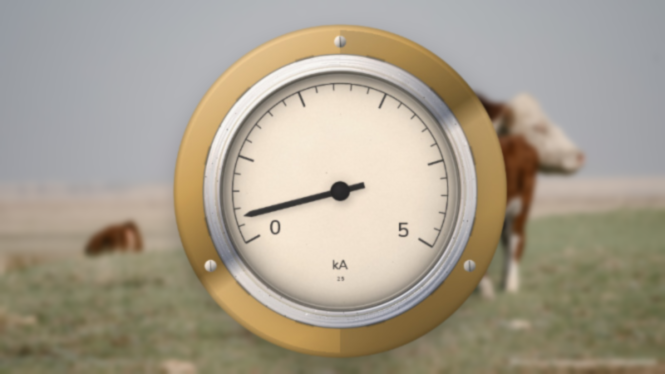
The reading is 0.3,kA
